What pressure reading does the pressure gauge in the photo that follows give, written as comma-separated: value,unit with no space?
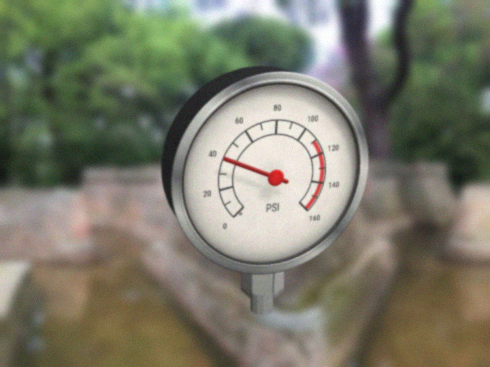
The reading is 40,psi
